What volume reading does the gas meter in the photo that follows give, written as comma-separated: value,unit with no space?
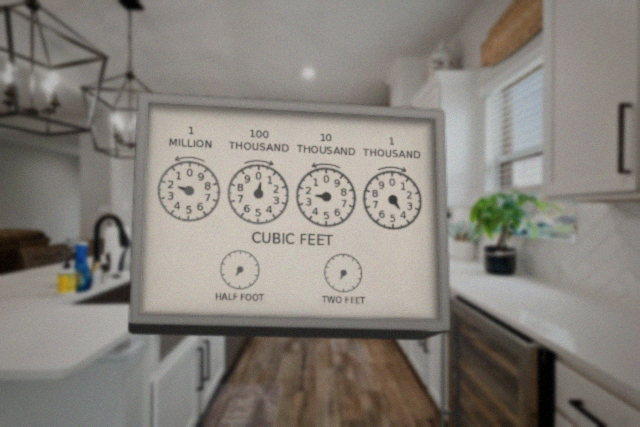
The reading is 202400,ft³
